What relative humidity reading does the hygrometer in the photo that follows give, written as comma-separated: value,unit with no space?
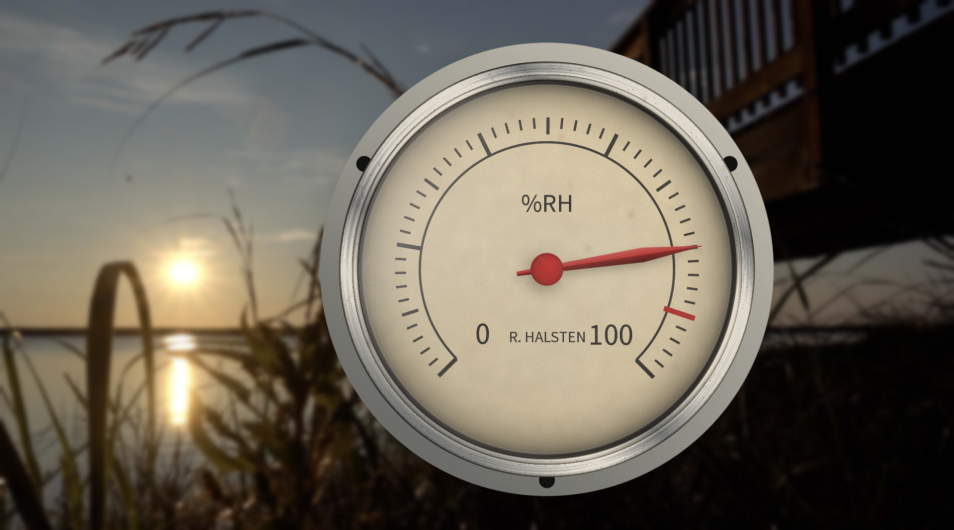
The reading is 80,%
